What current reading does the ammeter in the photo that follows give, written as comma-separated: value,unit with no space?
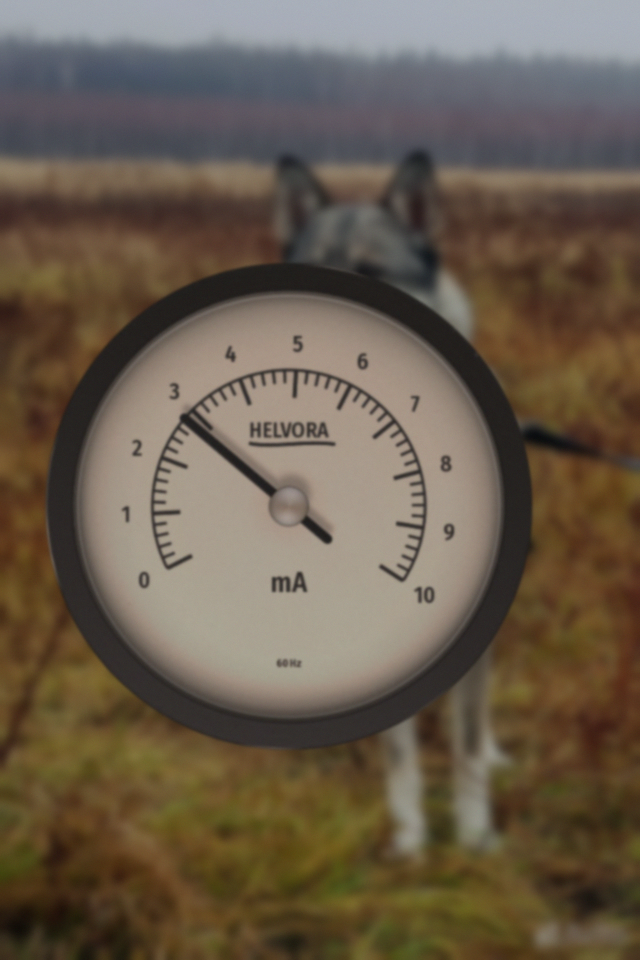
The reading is 2.8,mA
